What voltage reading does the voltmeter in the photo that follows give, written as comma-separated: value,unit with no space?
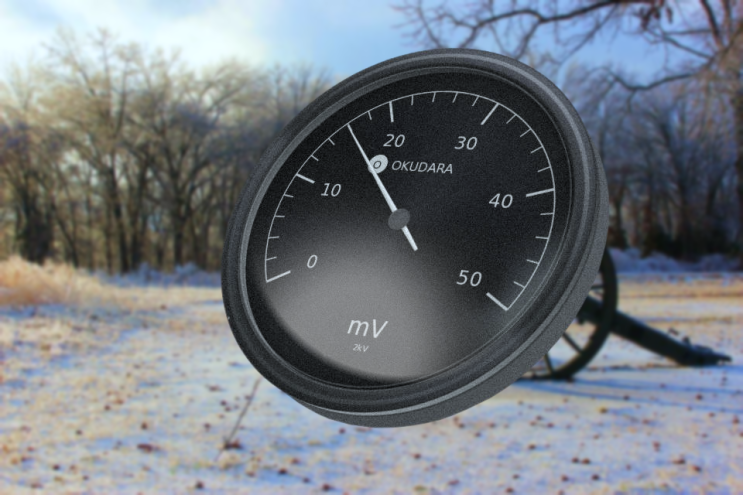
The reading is 16,mV
